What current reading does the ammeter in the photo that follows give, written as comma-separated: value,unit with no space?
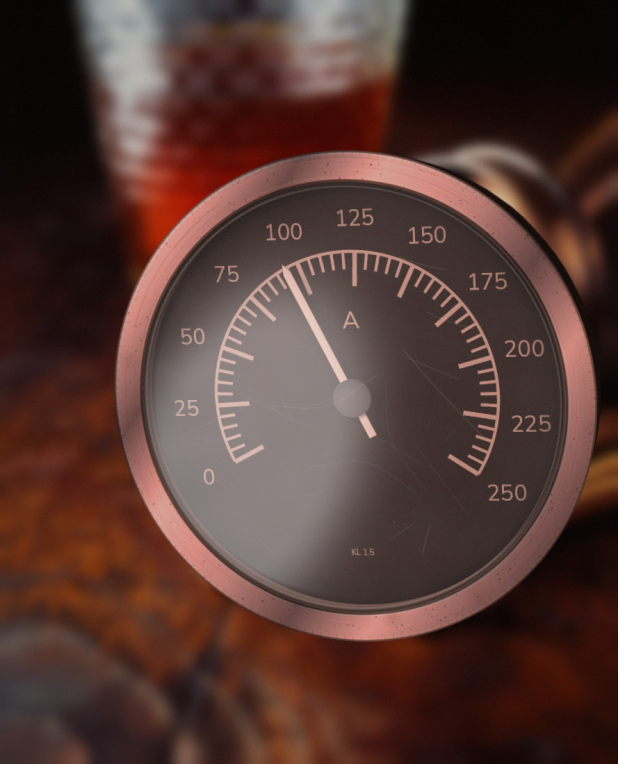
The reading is 95,A
